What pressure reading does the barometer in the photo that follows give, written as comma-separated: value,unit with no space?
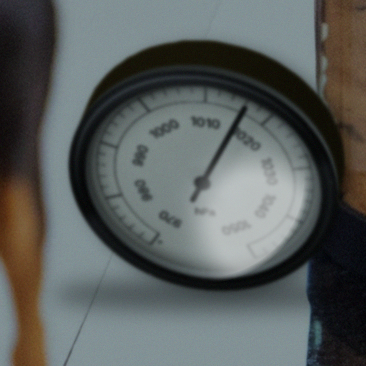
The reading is 1016,hPa
